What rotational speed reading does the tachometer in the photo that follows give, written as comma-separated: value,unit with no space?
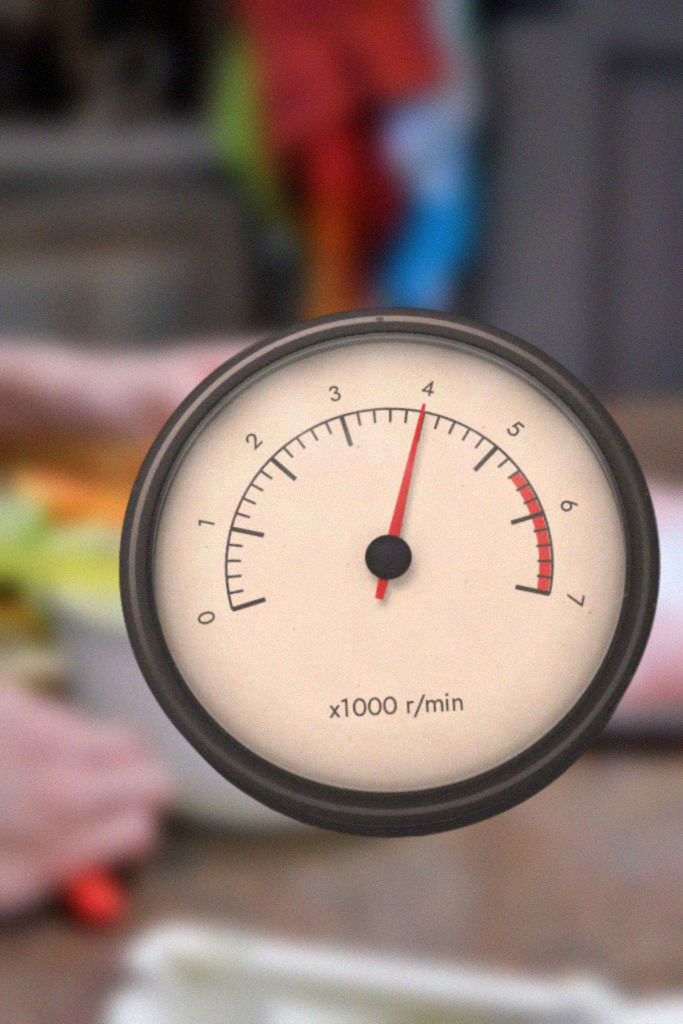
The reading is 4000,rpm
